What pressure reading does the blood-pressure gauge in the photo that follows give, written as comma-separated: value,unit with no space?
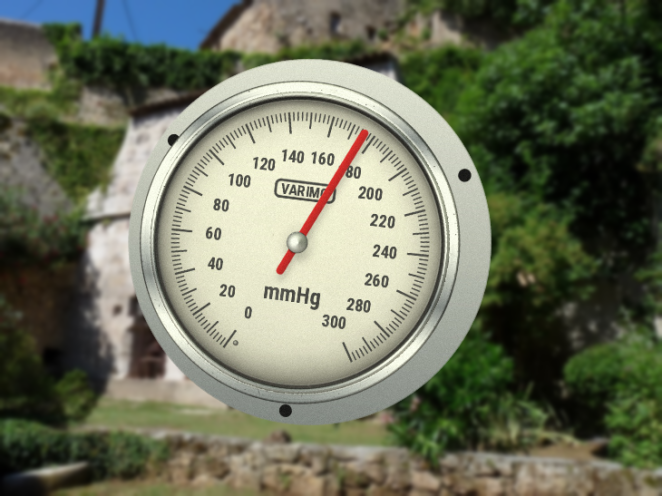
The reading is 176,mmHg
